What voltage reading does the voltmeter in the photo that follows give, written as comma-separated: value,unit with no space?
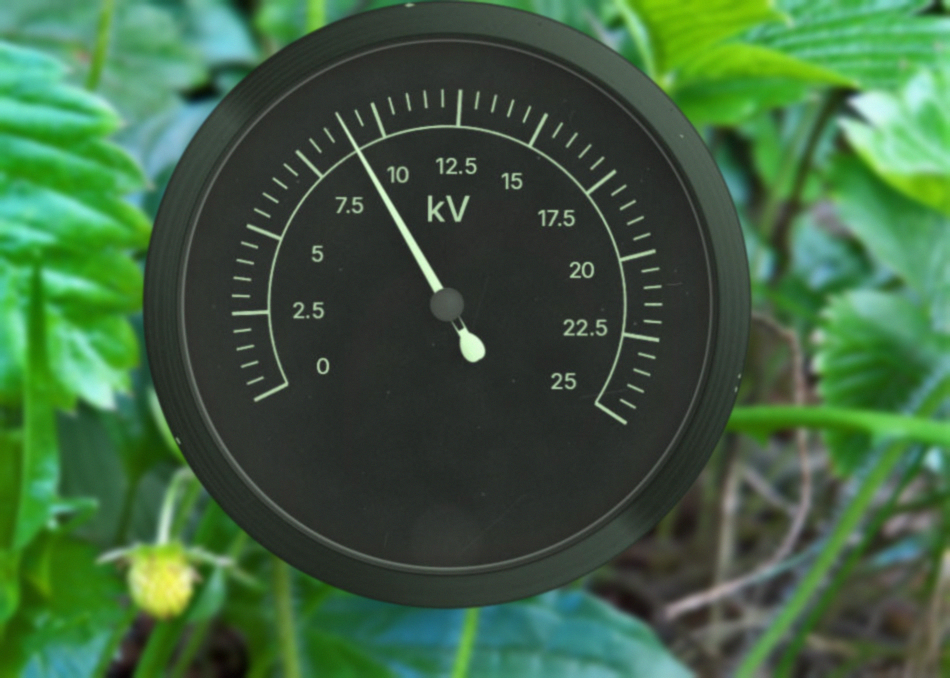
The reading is 9,kV
